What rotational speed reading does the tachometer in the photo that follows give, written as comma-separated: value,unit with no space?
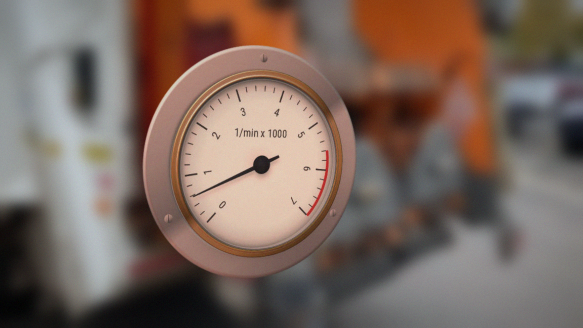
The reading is 600,rpm
